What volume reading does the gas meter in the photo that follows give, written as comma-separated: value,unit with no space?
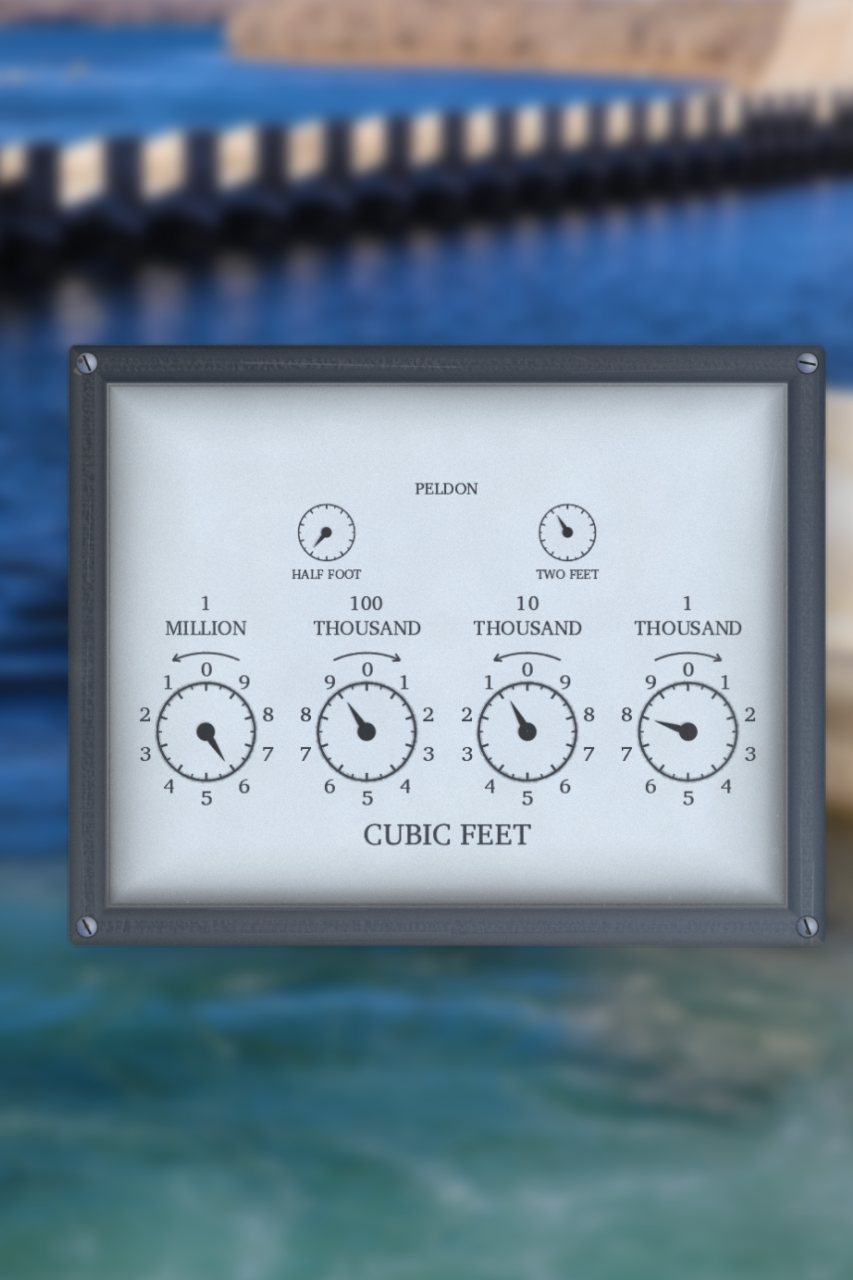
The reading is 590800,ft³
